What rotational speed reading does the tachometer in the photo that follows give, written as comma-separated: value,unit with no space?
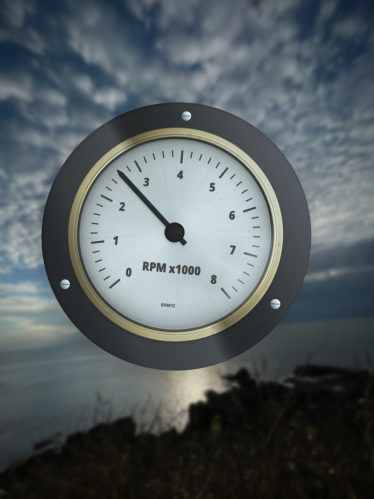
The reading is 2600,rpm
